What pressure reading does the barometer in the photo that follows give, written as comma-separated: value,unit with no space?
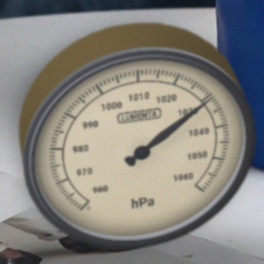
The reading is 1030,hPa
